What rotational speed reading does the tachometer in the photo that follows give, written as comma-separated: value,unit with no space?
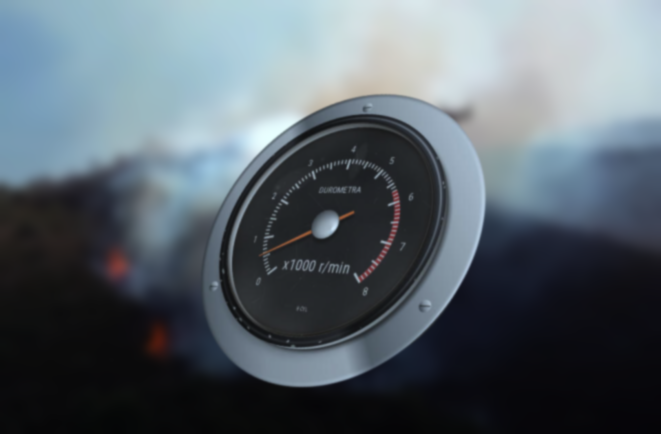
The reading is 500,rpm
